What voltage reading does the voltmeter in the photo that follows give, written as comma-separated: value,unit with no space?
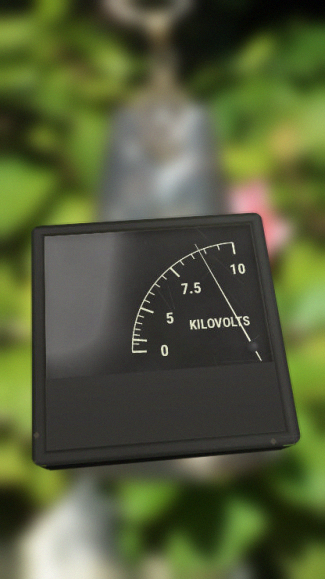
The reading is 8.75,kV
